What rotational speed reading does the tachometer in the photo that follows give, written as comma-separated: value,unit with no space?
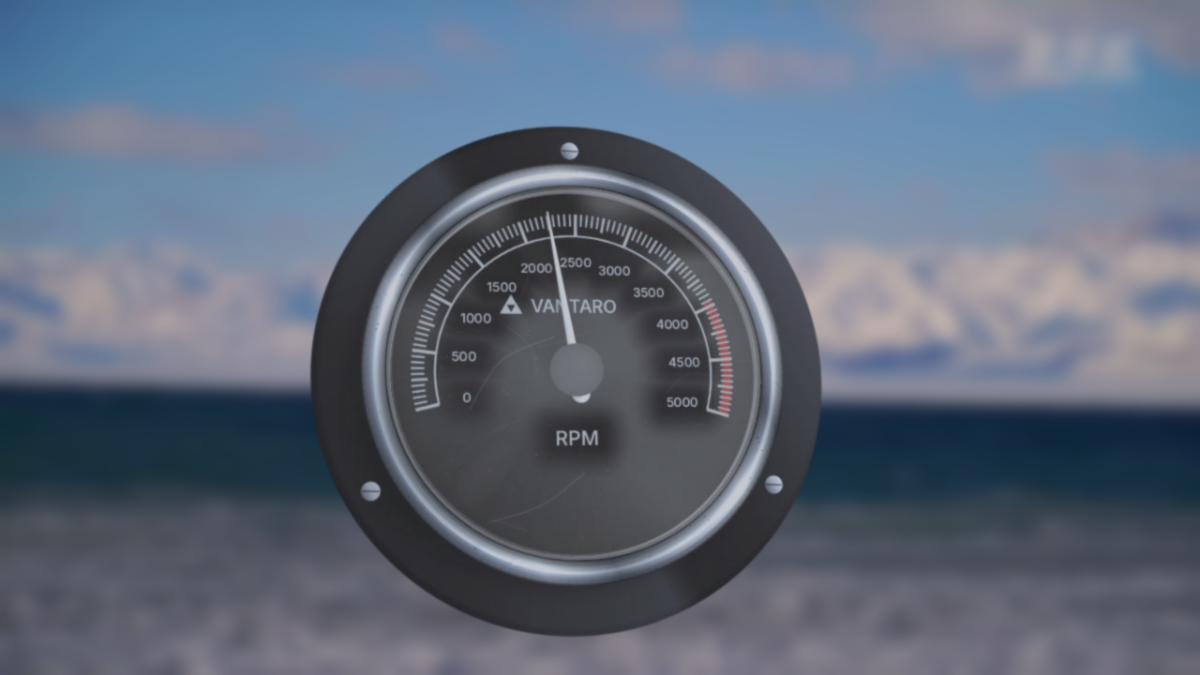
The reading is 2250,rpm
